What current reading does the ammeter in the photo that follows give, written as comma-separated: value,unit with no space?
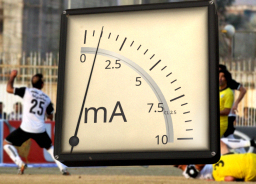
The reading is 1,mA
